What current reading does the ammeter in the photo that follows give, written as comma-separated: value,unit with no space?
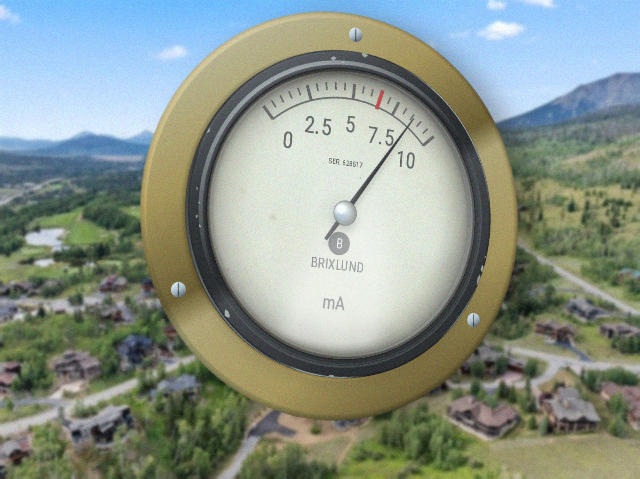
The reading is 8.5,mA
